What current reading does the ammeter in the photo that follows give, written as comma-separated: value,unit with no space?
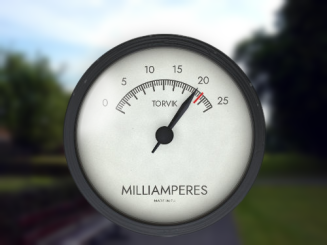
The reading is 20,mA
